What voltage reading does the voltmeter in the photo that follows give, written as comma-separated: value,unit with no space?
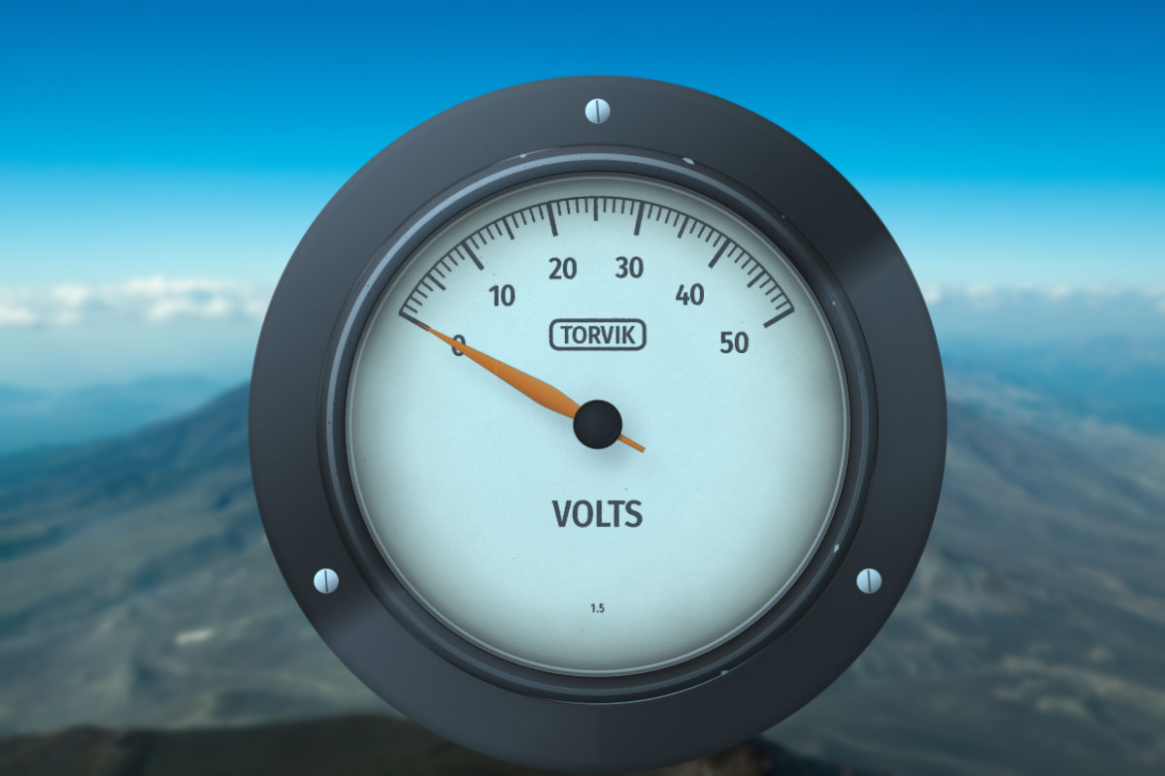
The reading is 0,V
